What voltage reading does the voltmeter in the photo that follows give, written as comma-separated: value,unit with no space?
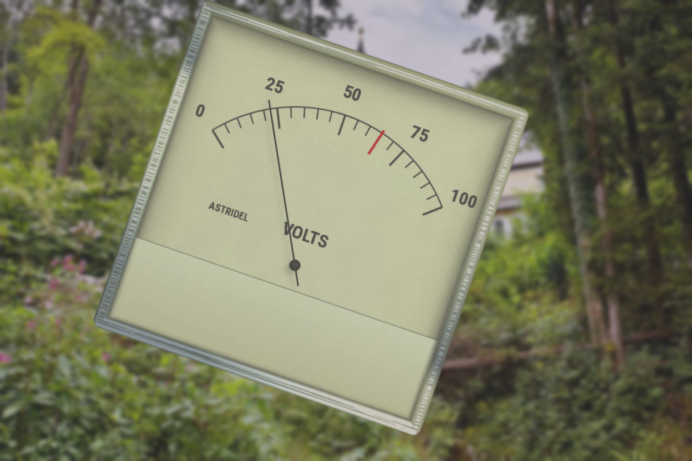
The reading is 22.5,V
